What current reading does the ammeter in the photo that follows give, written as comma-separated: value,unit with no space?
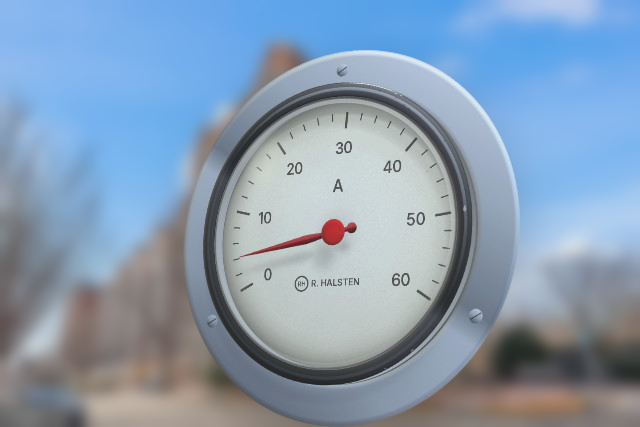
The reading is 4,A
